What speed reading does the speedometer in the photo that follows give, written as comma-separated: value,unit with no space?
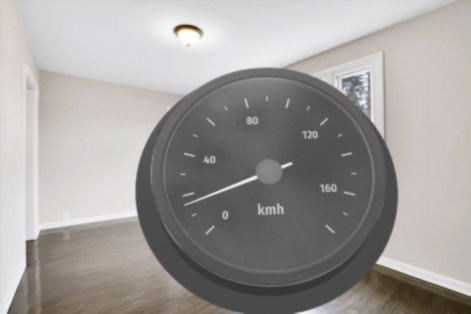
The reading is 15,km/h
